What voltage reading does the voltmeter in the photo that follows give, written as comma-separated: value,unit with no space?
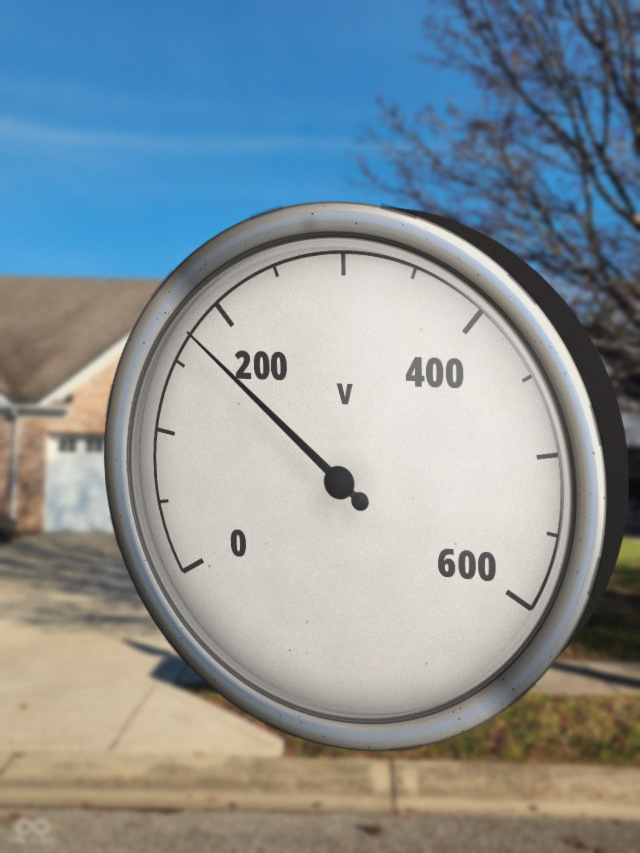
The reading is 175,V
